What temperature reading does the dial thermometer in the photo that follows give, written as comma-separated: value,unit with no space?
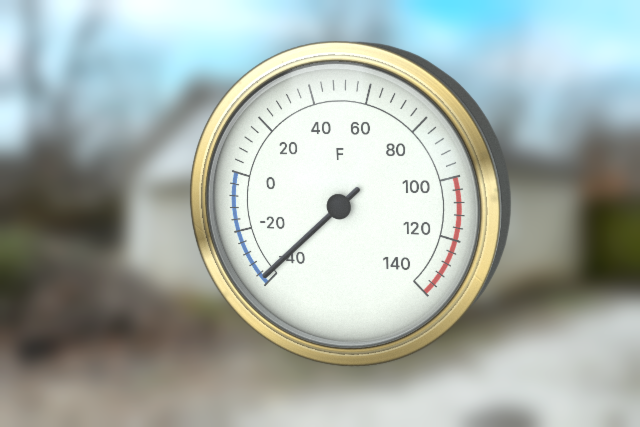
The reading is -38,°F
